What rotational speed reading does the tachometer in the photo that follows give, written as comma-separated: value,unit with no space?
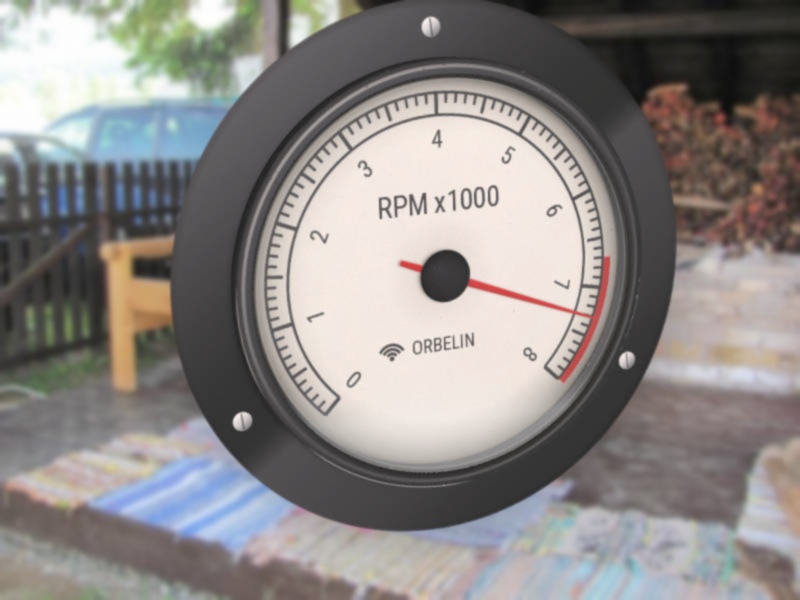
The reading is 7300,rpm
